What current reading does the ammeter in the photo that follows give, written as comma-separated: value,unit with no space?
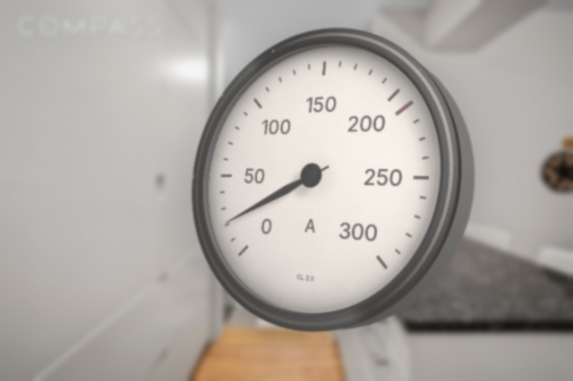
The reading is 20,A
